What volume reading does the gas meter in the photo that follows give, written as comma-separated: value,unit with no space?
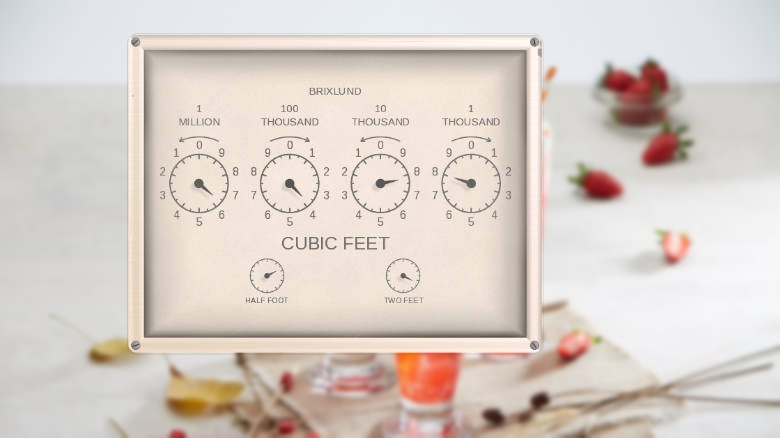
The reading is 637800,ft³
